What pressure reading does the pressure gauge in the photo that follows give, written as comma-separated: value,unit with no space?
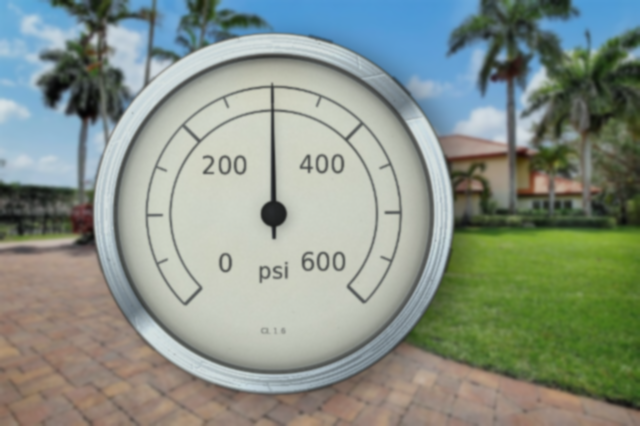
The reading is 300,psi
